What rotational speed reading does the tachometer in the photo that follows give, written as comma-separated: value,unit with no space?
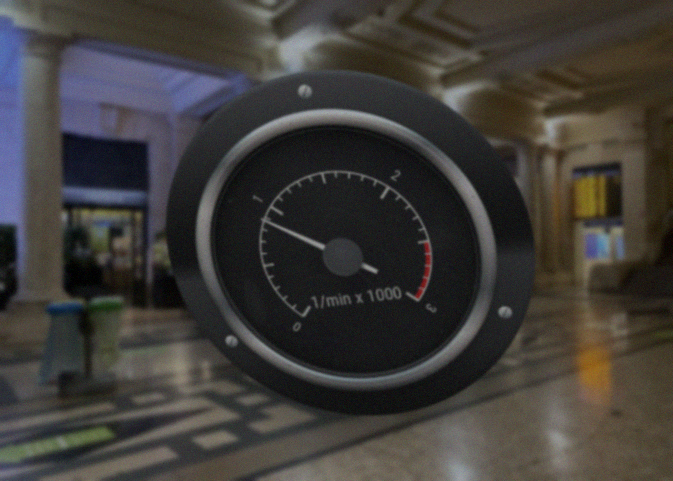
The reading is 900,rpm
